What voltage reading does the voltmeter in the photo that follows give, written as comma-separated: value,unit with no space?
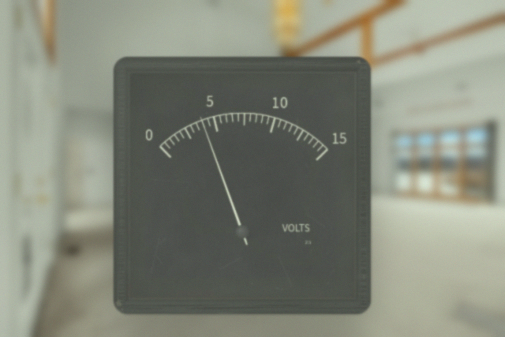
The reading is 4,V
